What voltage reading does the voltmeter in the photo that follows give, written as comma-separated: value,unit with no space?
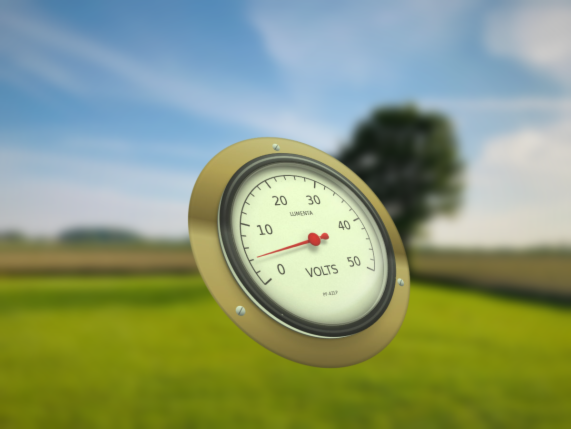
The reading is 4,V
